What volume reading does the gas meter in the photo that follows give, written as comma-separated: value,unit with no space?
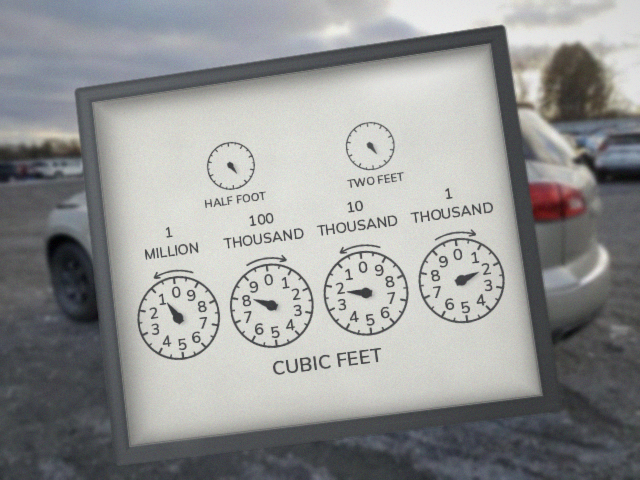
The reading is 82200,ft³
